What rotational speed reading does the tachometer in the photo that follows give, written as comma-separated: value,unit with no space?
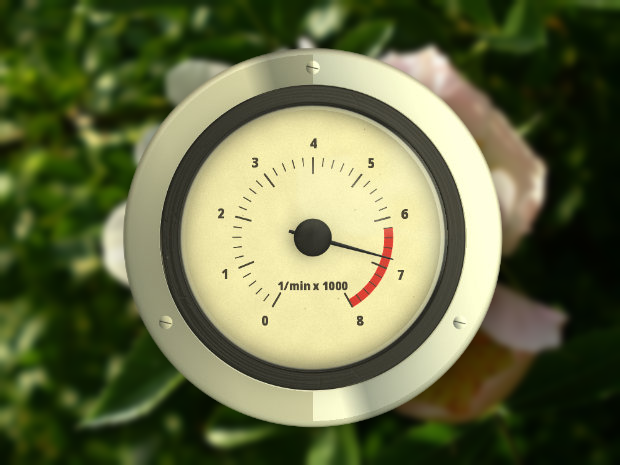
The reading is 6800,rpm
